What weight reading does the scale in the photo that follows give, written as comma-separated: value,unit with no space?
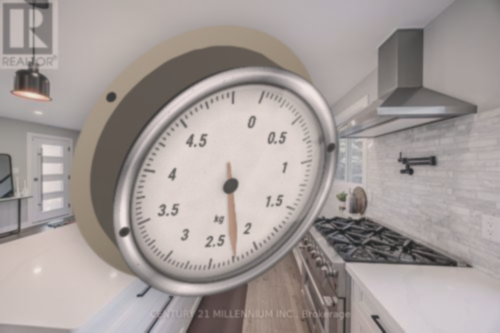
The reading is 2.25,kg
